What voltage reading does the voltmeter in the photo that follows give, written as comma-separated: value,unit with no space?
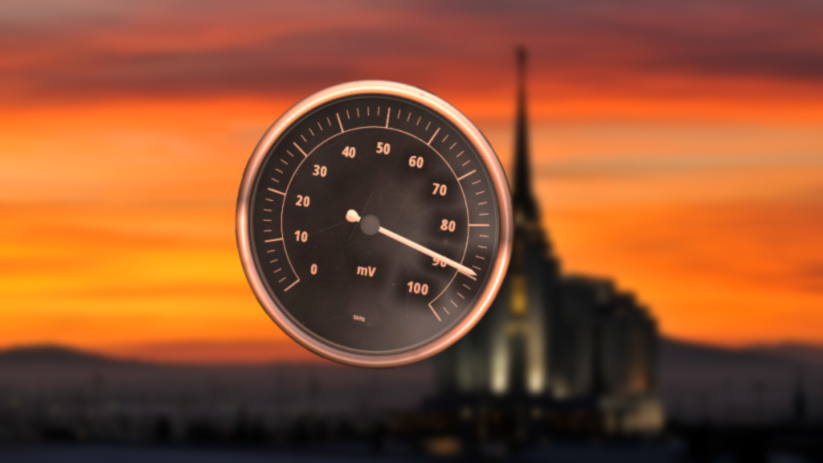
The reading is 89,mV
